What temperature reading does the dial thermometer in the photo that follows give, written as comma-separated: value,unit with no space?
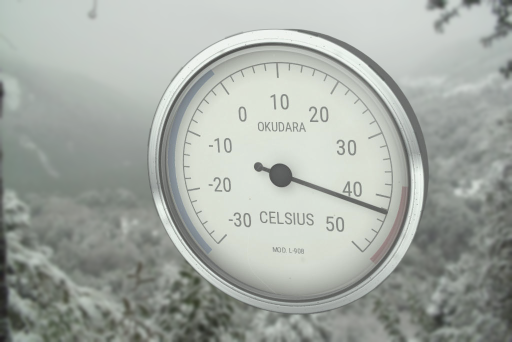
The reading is 42,°C
